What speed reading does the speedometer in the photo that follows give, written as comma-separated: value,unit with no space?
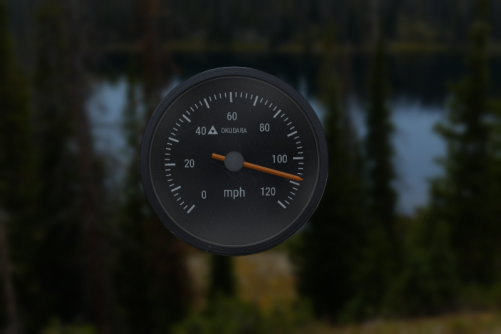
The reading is 108,mph
